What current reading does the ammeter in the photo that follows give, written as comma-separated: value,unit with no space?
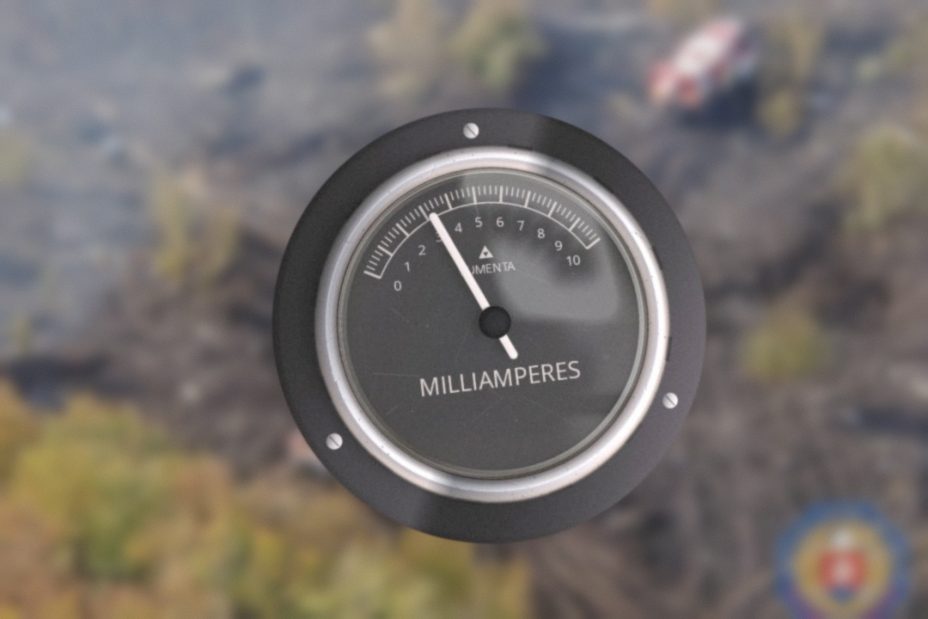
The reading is 3.2,mA
